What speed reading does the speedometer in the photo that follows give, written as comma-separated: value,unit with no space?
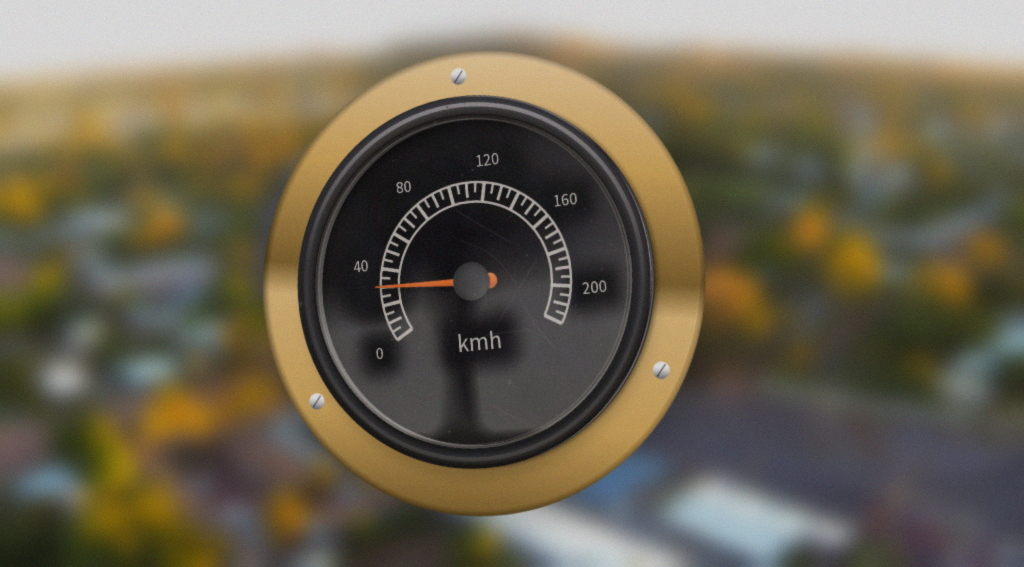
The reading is 30,km/h
